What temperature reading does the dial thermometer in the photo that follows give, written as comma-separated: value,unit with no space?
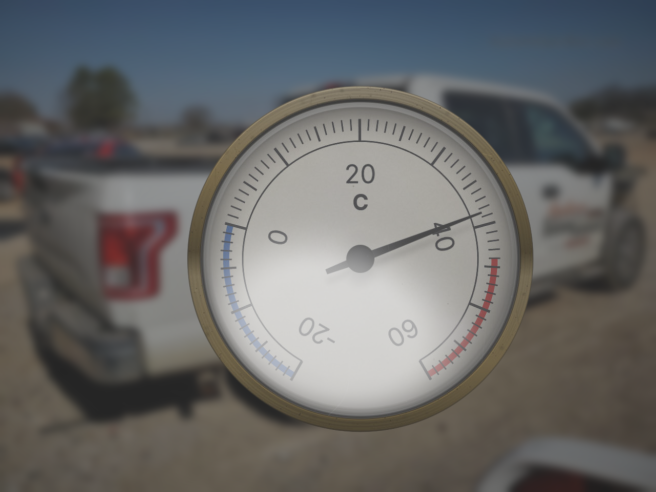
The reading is 38.5,°C
